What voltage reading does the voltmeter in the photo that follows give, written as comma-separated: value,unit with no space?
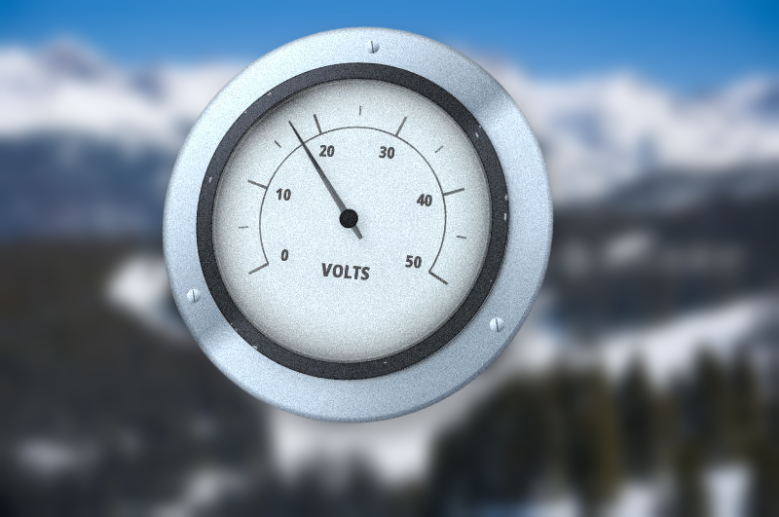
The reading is 17.5,V
